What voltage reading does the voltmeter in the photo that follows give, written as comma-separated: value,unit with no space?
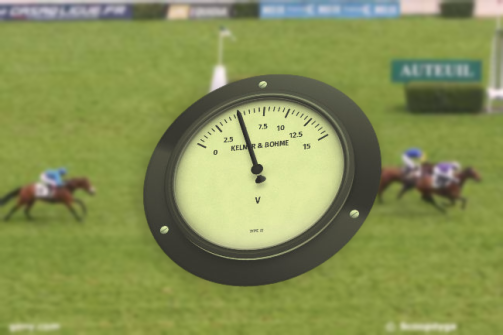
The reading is 5,V
